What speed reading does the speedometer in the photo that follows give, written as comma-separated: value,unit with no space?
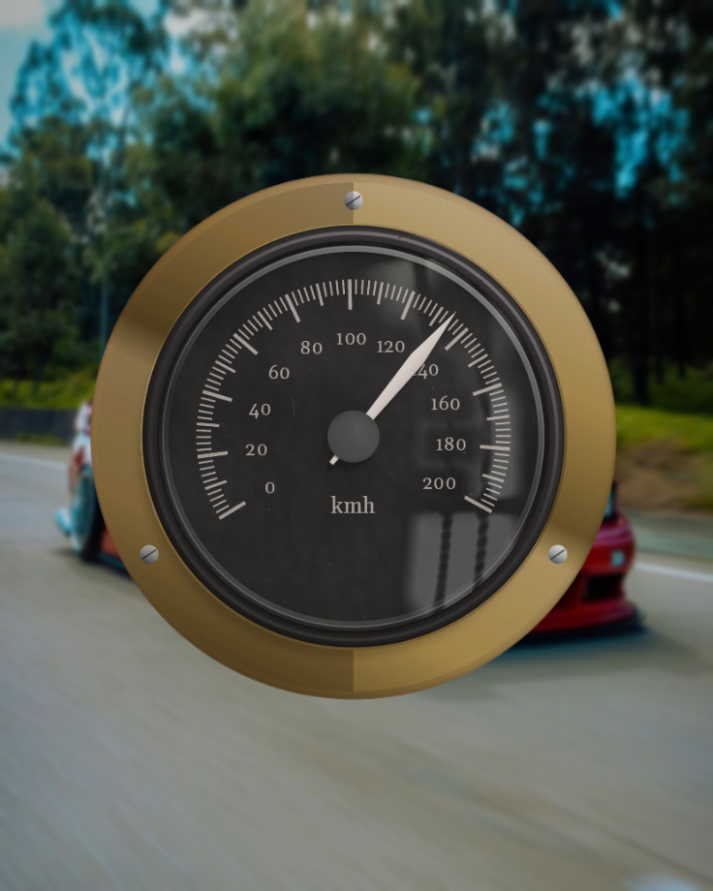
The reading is 134,km/h
